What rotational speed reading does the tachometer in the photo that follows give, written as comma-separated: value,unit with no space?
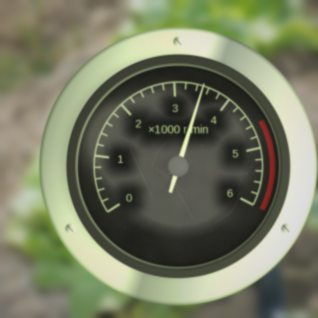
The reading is 3500,rpm
